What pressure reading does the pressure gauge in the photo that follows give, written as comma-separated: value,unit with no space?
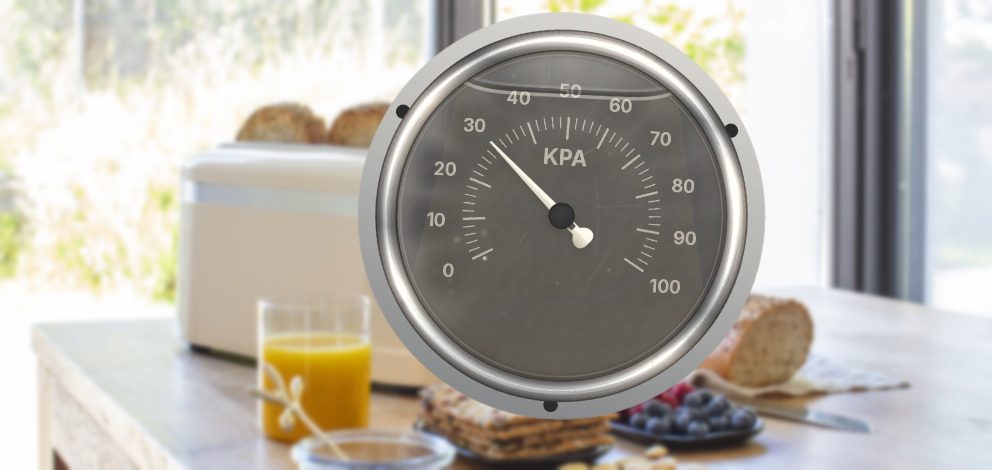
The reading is 30,kPa
